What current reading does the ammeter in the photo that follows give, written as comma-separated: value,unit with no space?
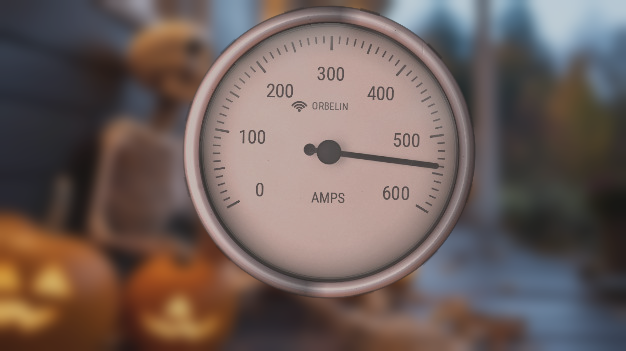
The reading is 540,A
